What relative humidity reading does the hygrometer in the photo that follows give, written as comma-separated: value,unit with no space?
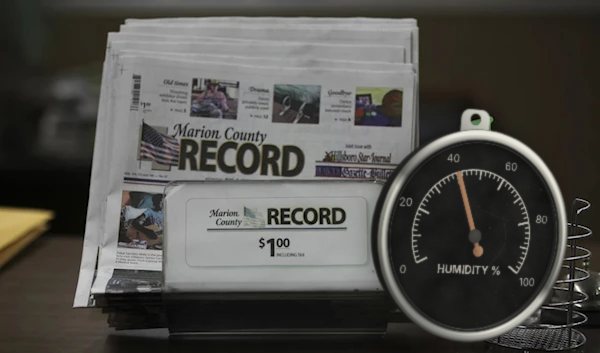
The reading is 40,%
